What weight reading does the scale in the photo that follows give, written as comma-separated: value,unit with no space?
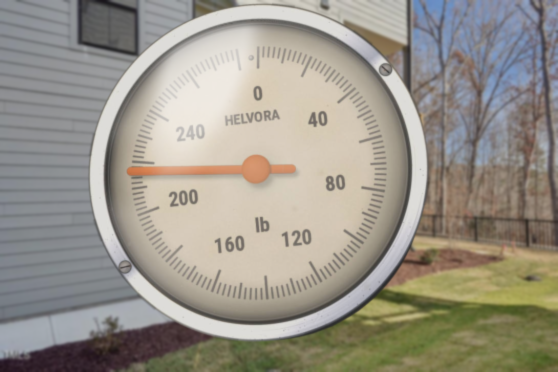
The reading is 216,lb
